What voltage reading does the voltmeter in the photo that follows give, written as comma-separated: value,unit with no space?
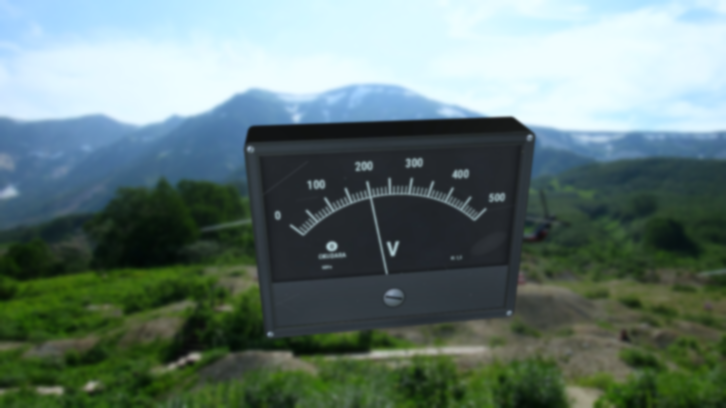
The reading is 200,V
